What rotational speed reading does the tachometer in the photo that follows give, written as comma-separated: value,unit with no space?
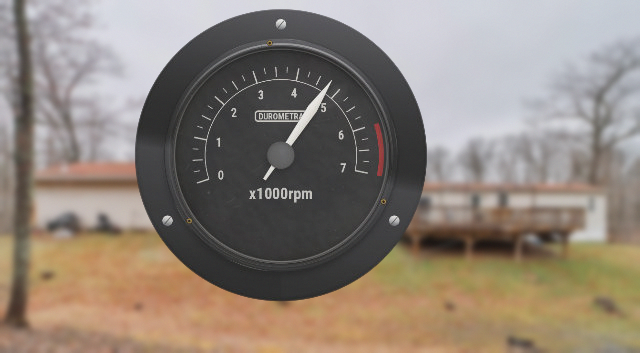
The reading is 4750,rpm
